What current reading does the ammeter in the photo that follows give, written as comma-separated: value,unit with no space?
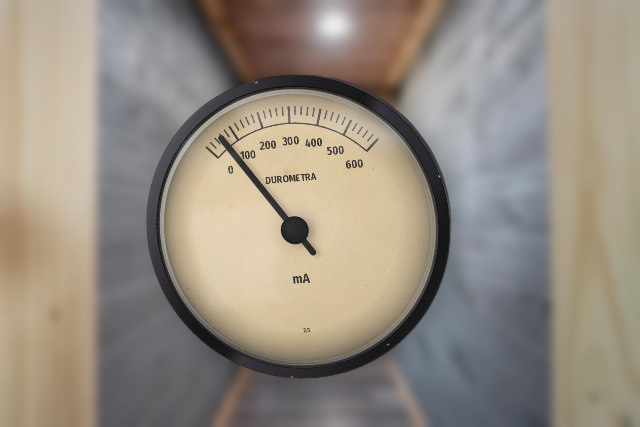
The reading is 60,mA
